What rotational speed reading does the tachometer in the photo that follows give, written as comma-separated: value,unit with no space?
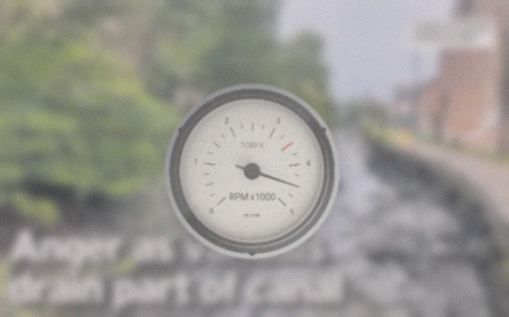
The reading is 4500,rpm
